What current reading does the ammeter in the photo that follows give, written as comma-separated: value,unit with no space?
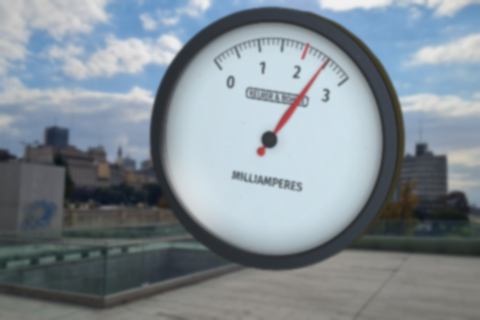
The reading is 2.5,mA
